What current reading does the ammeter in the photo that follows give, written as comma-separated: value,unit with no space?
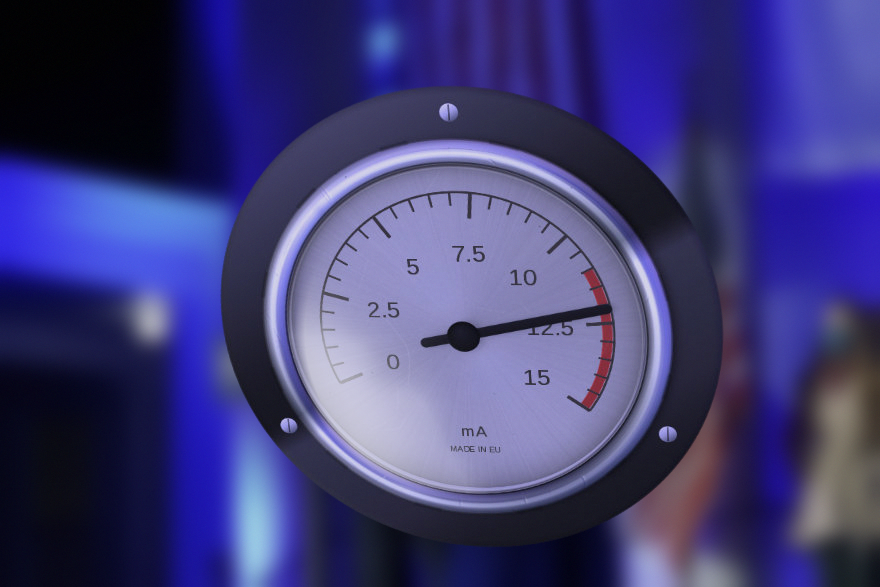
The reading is 12,mA
